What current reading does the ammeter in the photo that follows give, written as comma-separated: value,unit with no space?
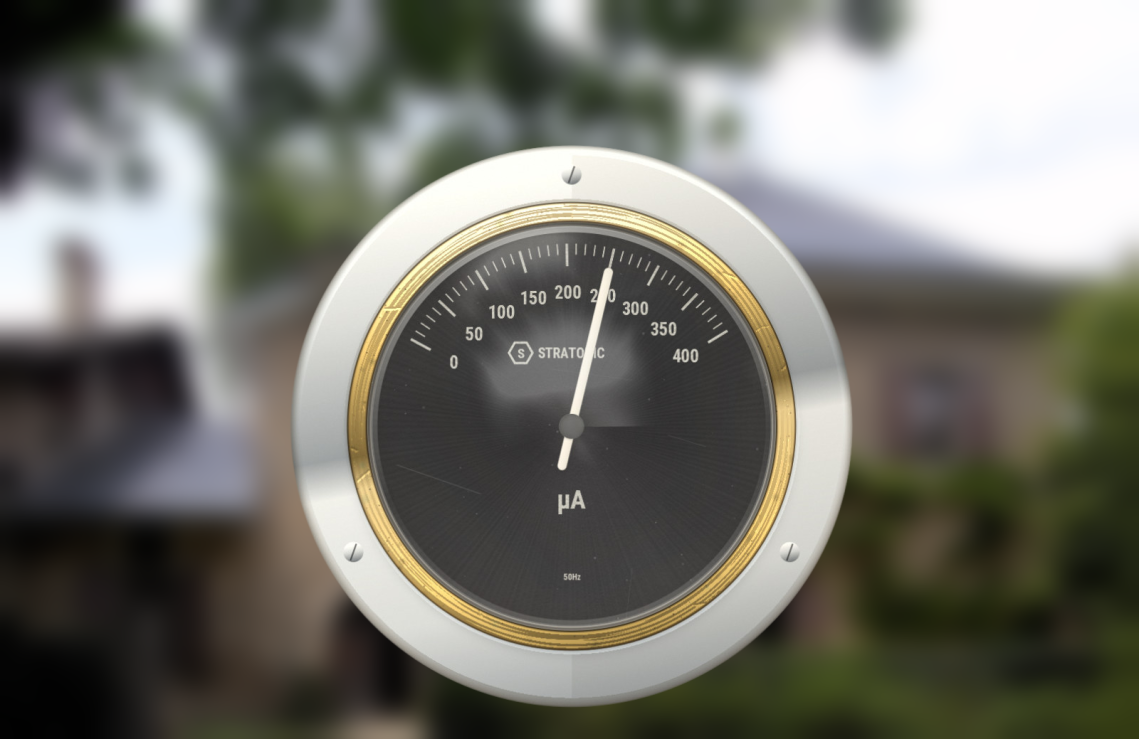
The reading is 250,µA
